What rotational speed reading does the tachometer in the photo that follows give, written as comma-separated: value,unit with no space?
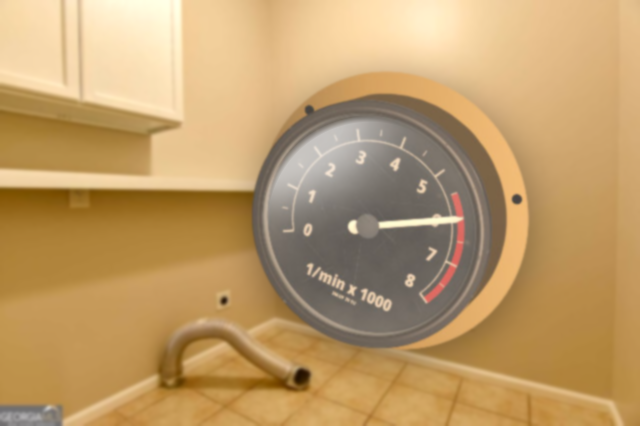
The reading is 6000,rpm
